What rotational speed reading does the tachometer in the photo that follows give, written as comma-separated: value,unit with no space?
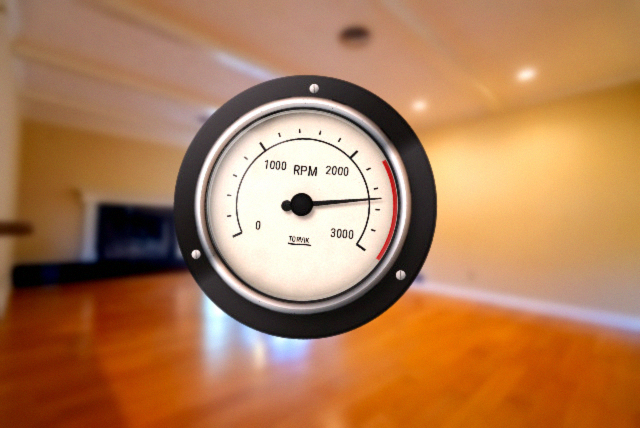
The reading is 2500,rpm
